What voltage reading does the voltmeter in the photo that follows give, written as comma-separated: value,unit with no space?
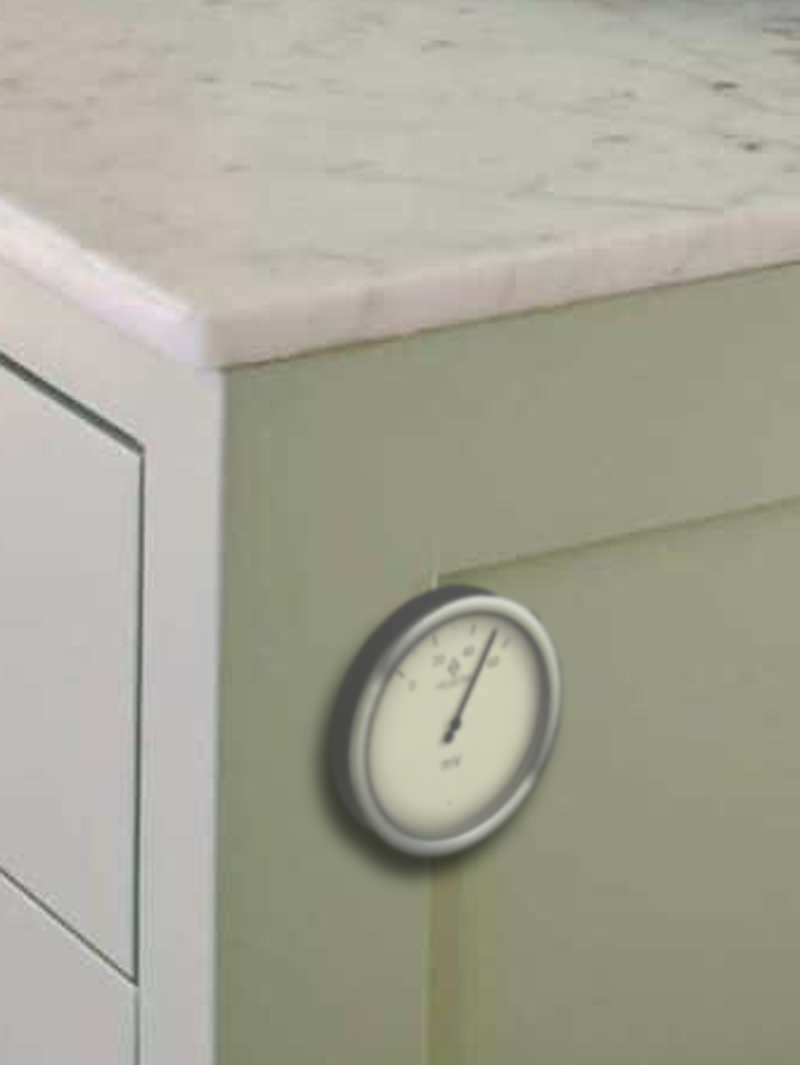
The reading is 50,mV
